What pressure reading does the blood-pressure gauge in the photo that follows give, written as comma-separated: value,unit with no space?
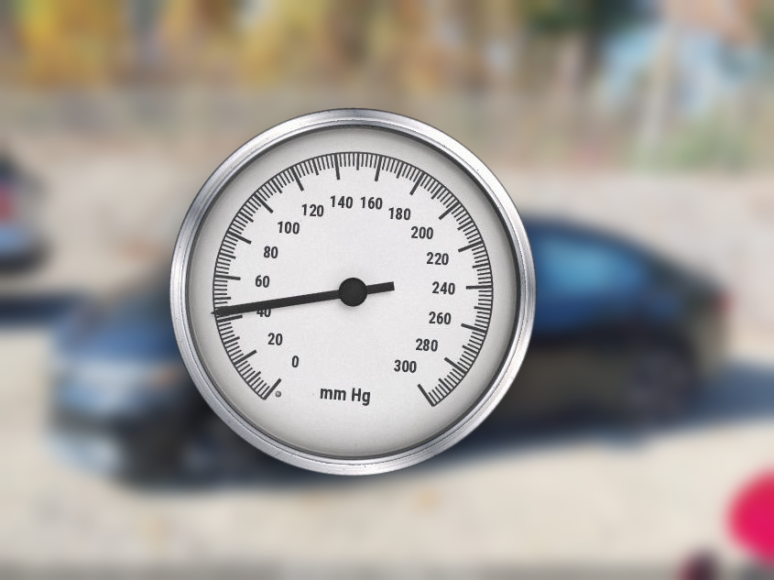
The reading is 44,mmHg
